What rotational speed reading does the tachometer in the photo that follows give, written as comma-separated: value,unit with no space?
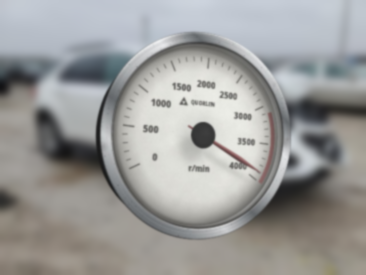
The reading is 3900,rpm
